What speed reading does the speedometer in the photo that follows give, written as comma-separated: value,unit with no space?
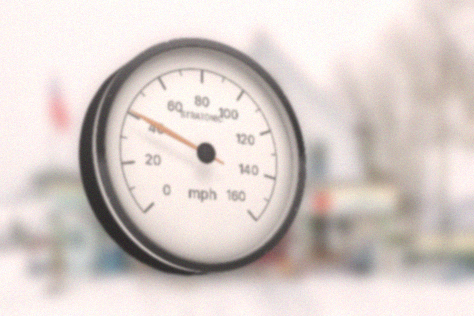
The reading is 40,mph
